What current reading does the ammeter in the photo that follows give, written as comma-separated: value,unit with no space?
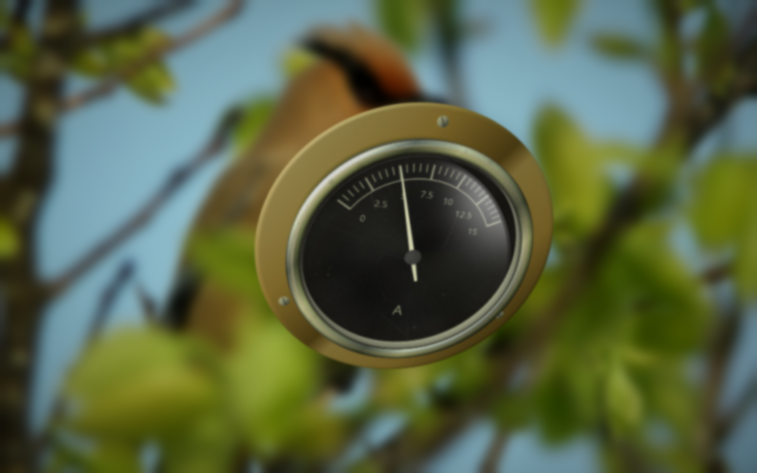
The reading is 5,A
